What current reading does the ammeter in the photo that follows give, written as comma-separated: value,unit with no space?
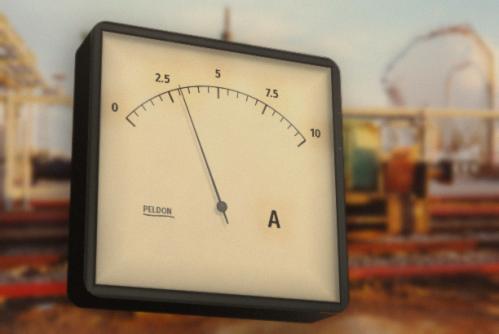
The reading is 3,A
